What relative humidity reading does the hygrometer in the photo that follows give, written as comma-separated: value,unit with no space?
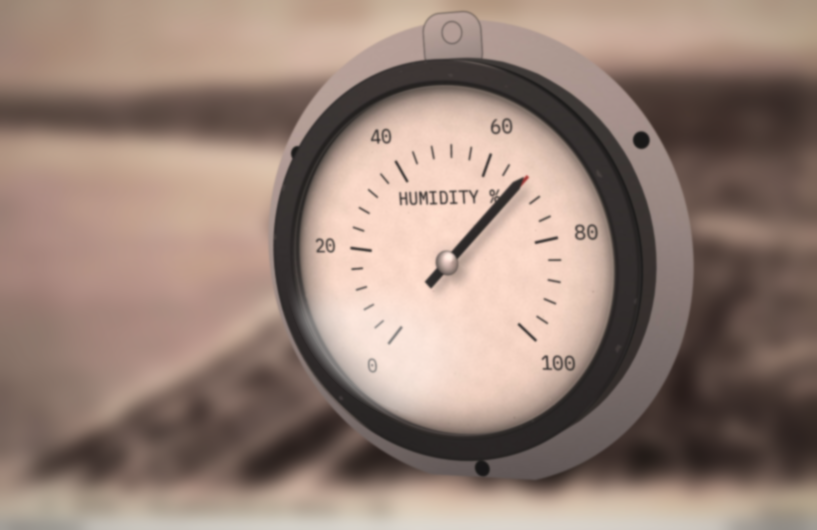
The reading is 68,%
